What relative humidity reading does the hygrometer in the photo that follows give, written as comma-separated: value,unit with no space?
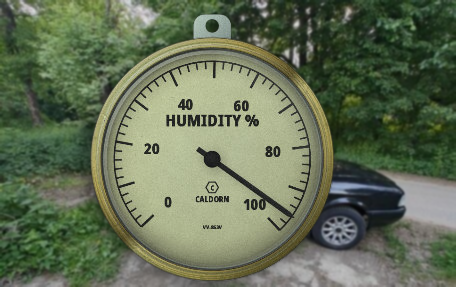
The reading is 96,%
